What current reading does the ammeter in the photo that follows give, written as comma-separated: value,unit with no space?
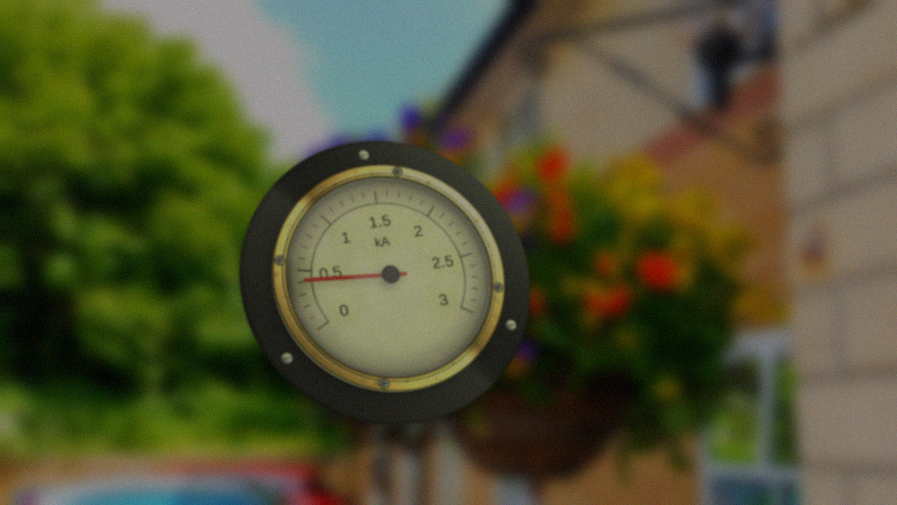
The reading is 0.4,kA
